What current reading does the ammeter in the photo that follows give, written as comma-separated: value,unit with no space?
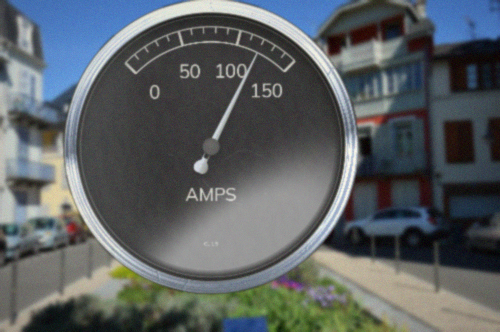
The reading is 120,A
